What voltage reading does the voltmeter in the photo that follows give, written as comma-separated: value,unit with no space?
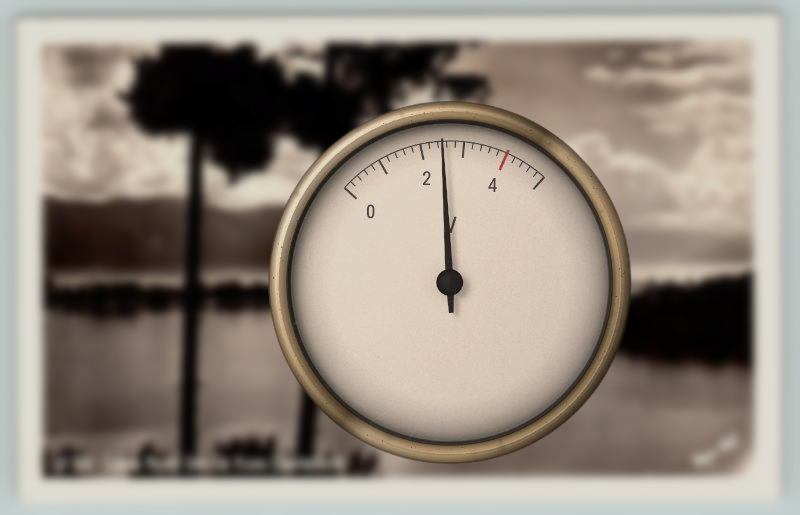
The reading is 2.5,V
